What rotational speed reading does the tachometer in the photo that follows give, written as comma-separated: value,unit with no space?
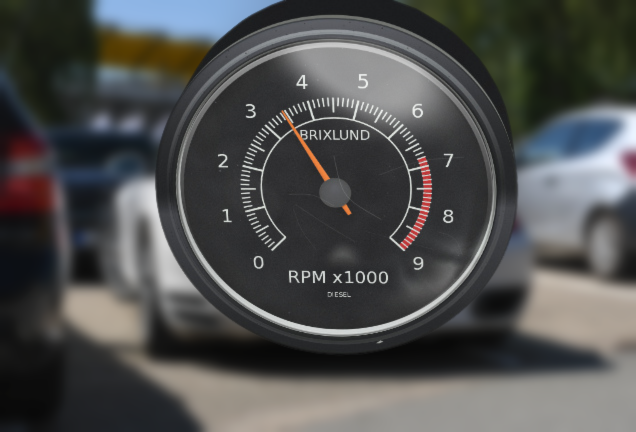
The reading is 3500,rpm
